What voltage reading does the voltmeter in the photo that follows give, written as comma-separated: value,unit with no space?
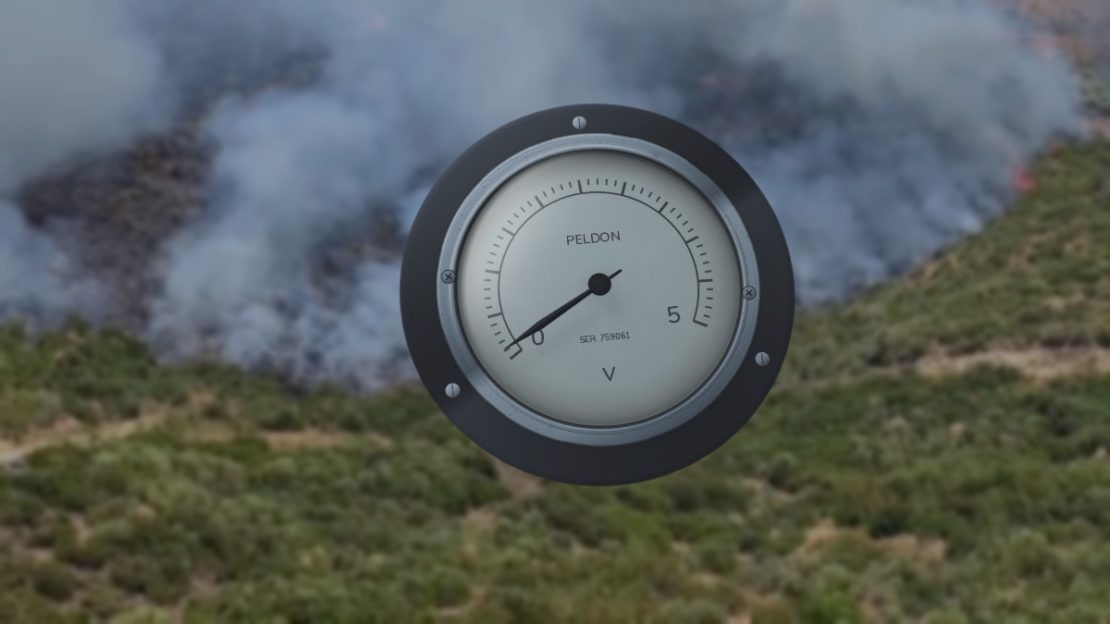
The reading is 0.1,V
